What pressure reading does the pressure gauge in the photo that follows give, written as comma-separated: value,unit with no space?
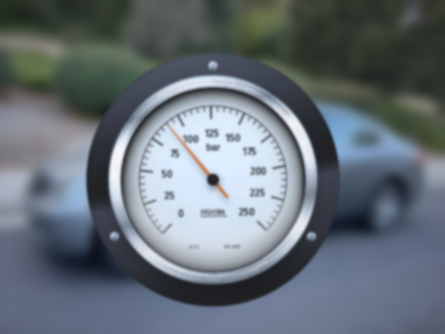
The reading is 90,bar
